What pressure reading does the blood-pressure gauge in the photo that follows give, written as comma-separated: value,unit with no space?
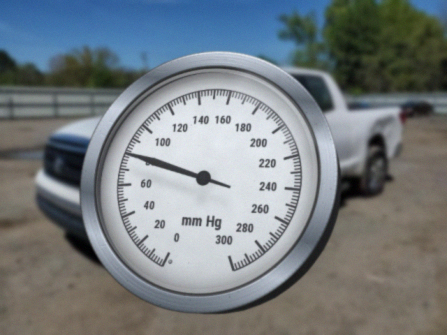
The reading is 80,mmHg
